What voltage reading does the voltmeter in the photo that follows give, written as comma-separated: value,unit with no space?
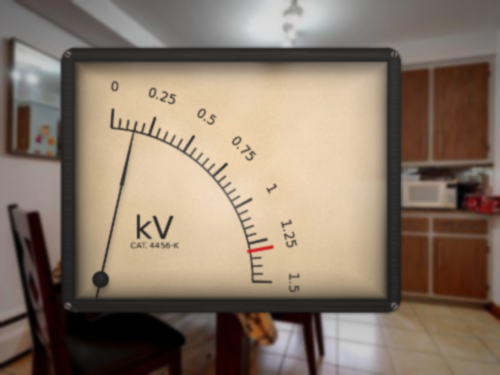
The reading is 0.15,kV
